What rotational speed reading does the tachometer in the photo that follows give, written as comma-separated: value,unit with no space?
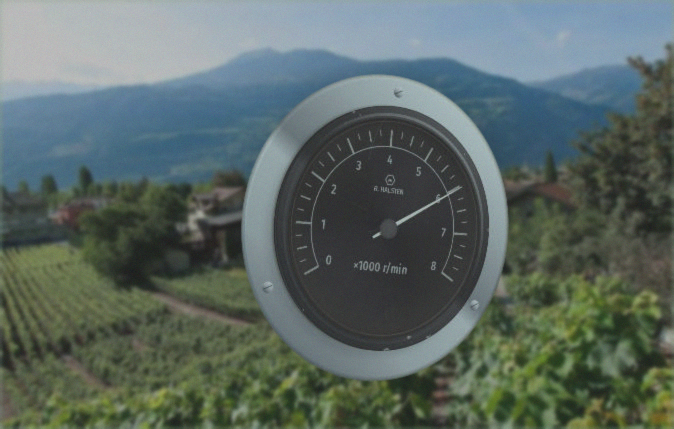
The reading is 6000,rpm
